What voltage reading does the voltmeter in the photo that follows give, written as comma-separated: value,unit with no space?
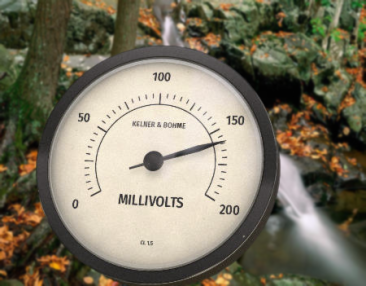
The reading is 160,mV
